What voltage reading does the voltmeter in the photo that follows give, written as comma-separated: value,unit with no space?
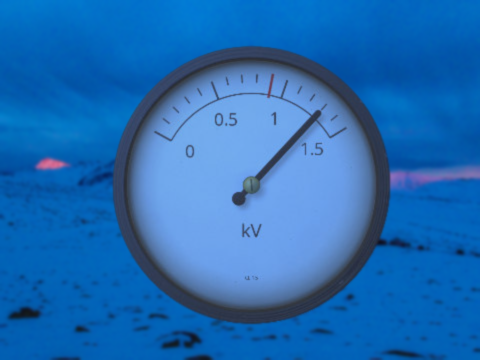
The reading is 1.3,kV
